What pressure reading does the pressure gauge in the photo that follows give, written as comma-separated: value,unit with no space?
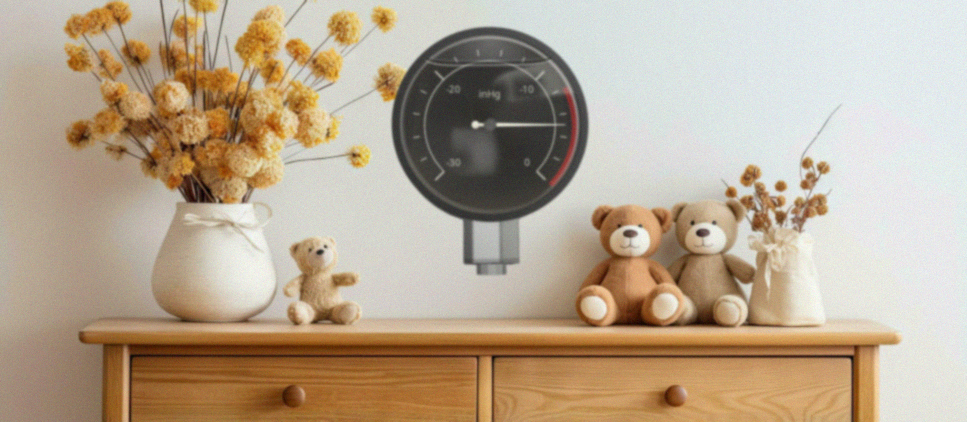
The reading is -5,inHg
